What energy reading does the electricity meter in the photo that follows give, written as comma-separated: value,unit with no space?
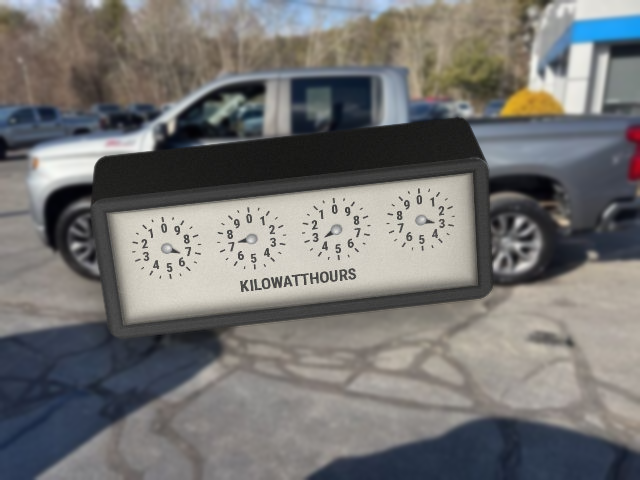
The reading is 6733,kWh
